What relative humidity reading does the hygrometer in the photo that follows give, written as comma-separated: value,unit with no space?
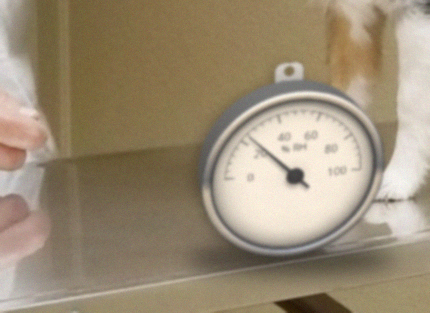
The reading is 24,%
